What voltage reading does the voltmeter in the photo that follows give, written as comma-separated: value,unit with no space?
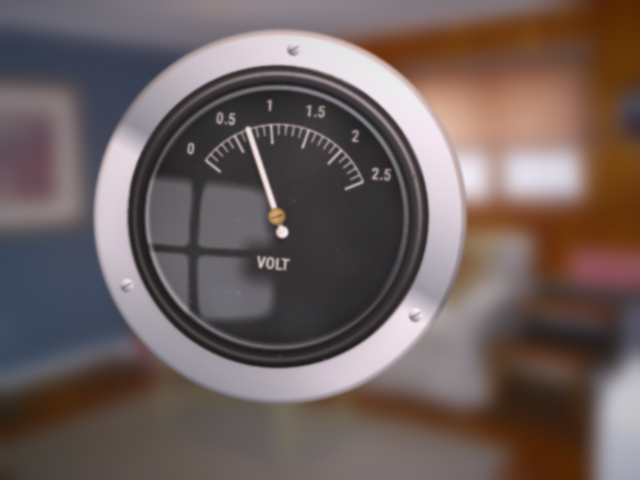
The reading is 0.7,V
